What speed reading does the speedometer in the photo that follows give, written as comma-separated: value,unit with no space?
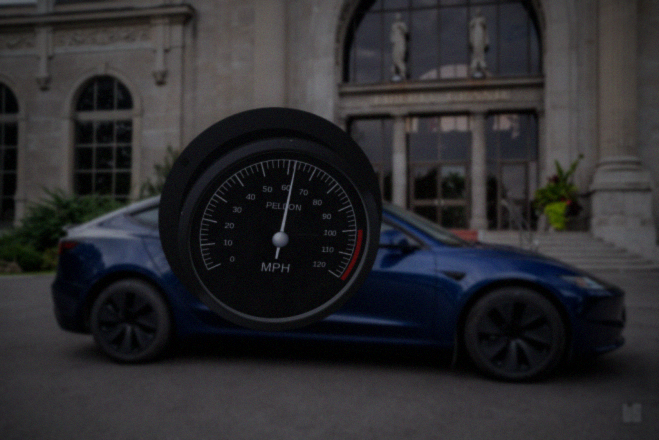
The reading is 62,mph
